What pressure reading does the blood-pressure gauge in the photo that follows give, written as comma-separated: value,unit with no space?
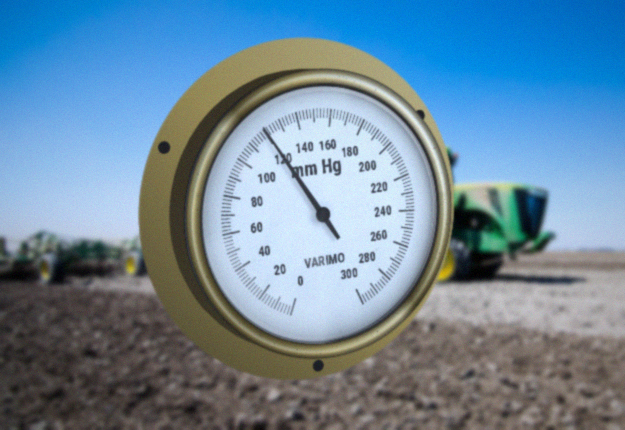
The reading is 120,mmHg
